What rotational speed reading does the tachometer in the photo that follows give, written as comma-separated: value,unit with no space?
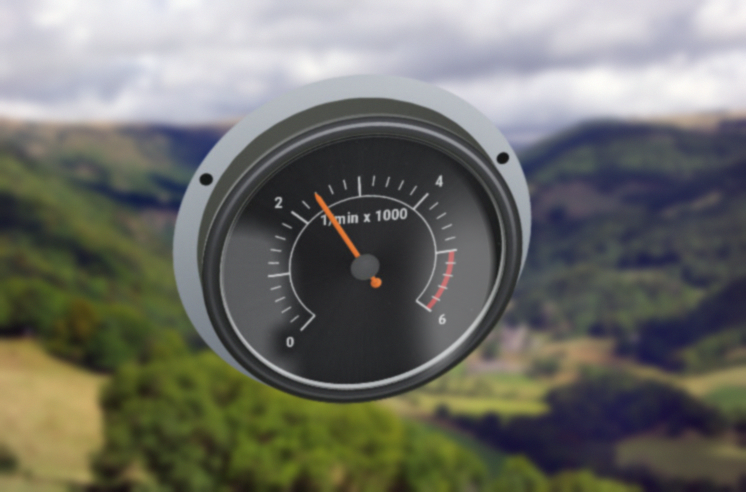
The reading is 2400,rpm
